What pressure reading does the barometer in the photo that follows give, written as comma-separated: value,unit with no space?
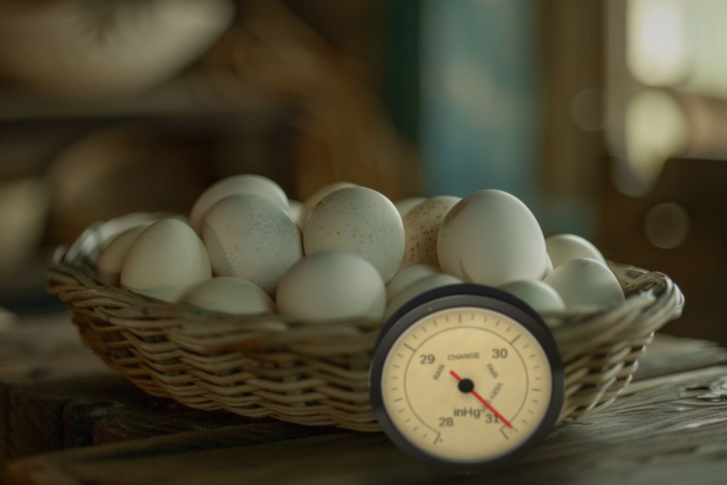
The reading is 30.9,inHg
